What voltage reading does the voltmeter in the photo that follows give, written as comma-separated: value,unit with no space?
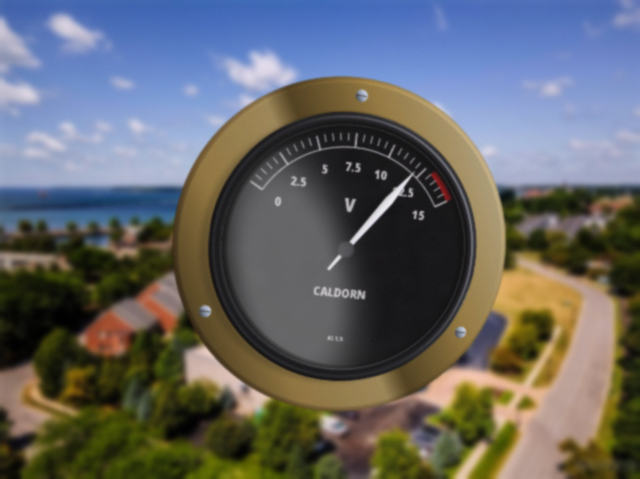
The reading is 12,V
